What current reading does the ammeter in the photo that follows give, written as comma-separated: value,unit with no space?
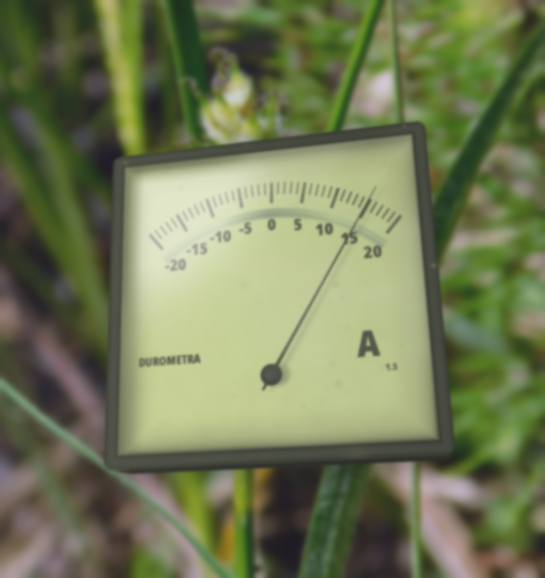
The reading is 15,A
